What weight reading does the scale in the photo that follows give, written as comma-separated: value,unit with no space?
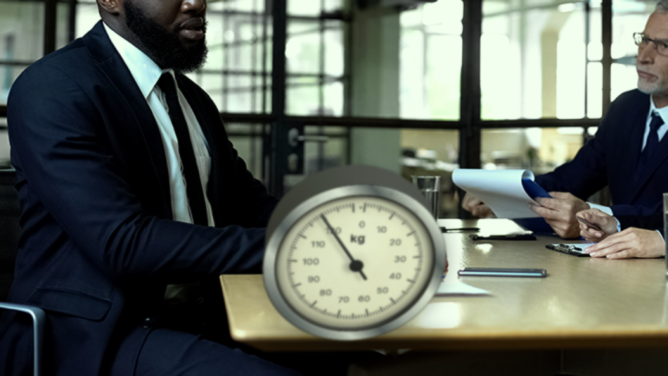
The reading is 120,kg
